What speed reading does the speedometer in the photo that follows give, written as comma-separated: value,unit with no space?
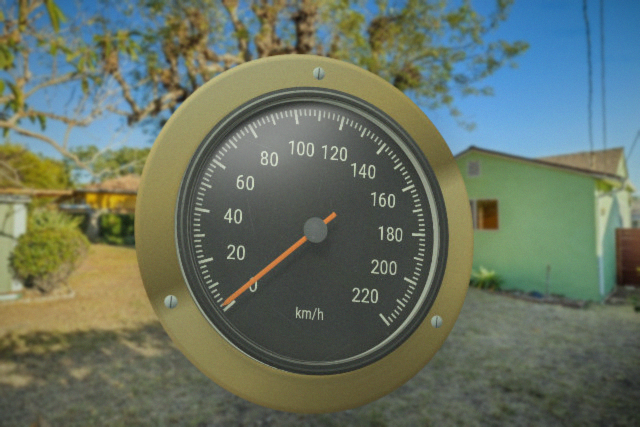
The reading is 2,km/h
